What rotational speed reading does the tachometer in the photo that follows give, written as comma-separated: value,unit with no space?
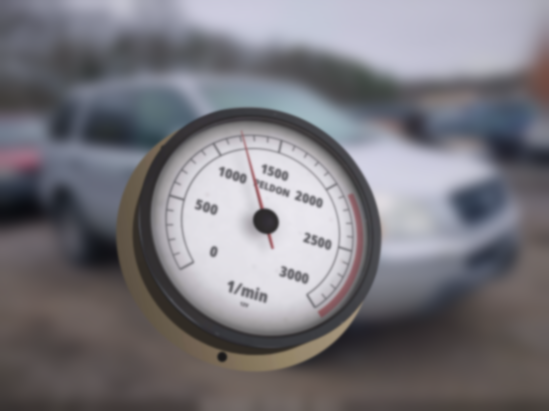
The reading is 1200,rpm
